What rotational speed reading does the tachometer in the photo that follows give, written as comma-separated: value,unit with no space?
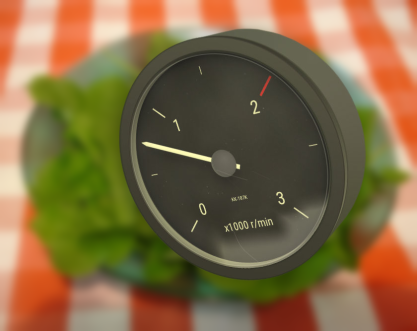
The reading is 750,rpm
